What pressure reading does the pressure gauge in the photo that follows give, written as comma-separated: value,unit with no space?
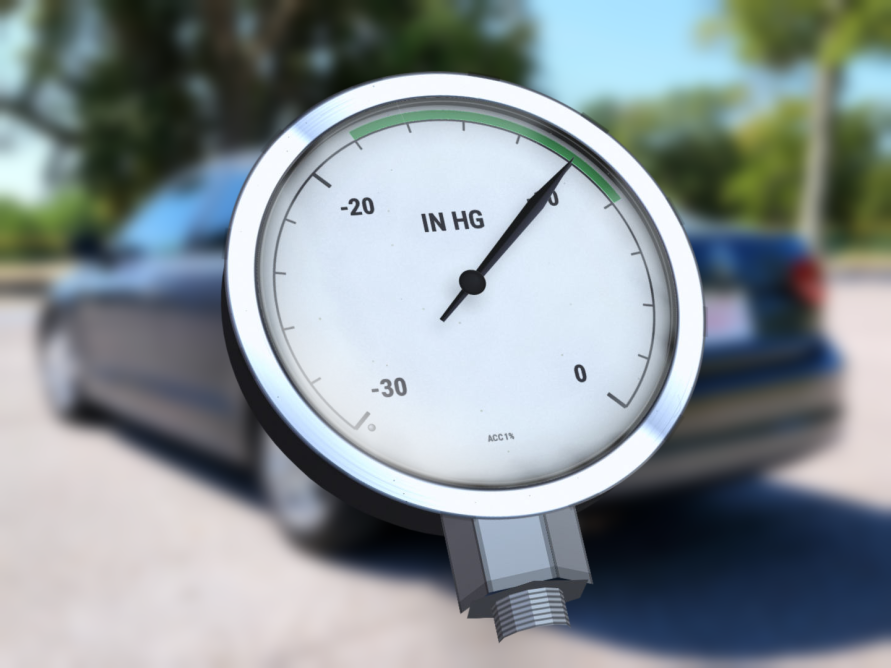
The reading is -10,inHg
